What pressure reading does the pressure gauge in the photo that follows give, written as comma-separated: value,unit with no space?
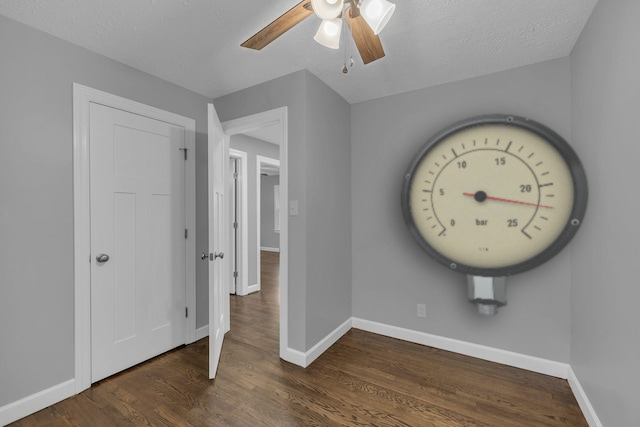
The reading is 22,bar
